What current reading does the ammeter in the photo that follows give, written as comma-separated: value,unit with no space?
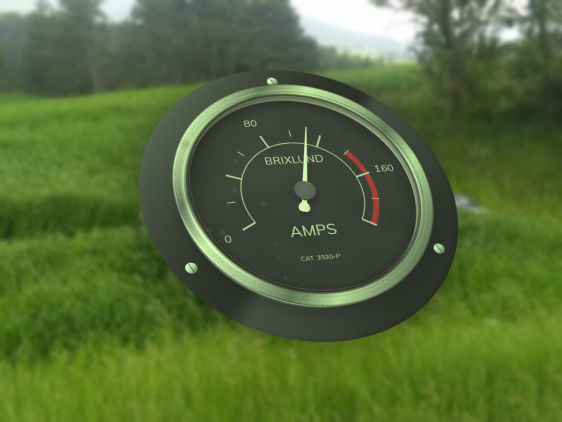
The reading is 110,A
